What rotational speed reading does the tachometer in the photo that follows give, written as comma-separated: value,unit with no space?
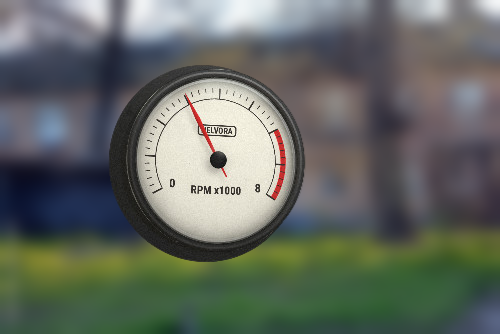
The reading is 3000,rpm
